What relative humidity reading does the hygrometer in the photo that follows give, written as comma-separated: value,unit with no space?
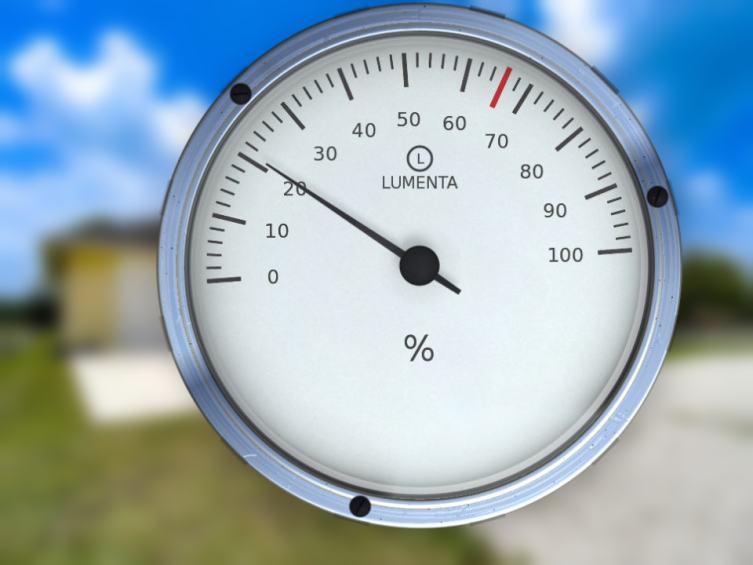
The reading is 21,%
